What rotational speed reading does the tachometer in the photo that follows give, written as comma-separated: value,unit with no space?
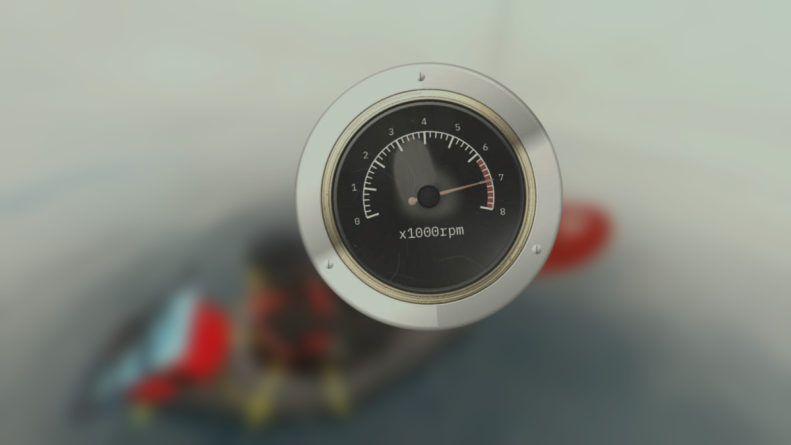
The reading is 7000,rpm
